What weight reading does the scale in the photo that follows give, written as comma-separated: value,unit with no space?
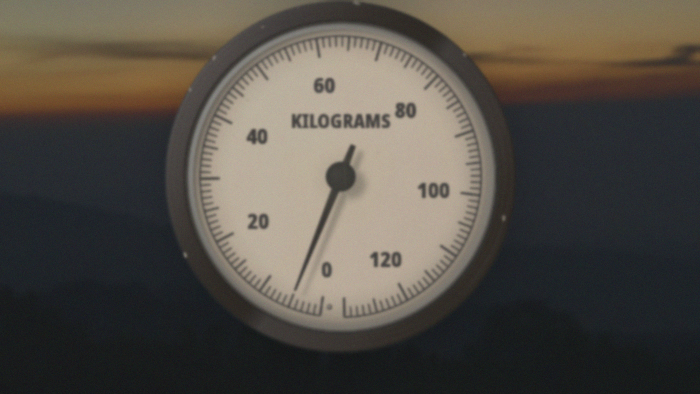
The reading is 5,kg
